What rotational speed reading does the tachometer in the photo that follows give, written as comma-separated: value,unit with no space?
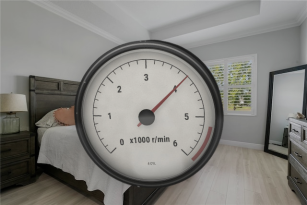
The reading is 4000,rpm
